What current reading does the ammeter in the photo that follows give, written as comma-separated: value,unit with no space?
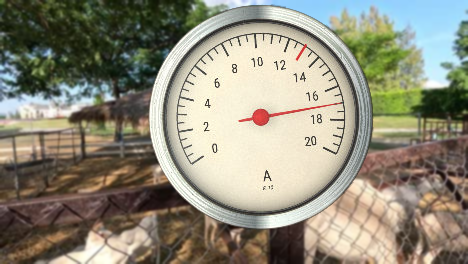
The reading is 17,A
